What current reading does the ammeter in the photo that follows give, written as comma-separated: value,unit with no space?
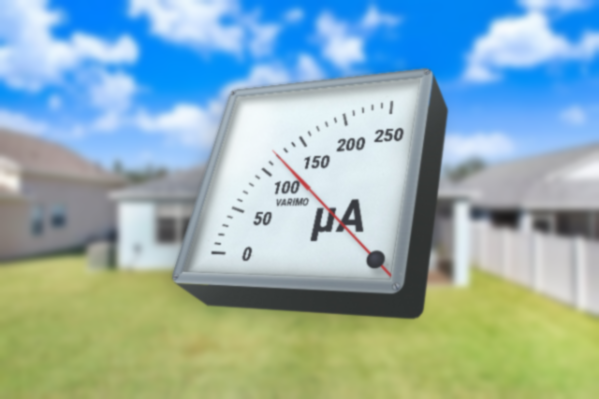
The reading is 120,µA
